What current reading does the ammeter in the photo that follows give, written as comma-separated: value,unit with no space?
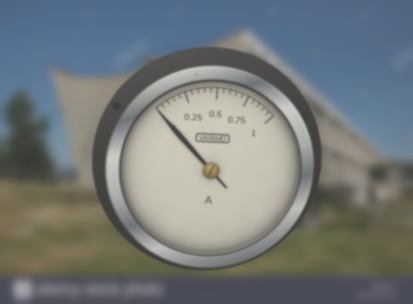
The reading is 0,A
